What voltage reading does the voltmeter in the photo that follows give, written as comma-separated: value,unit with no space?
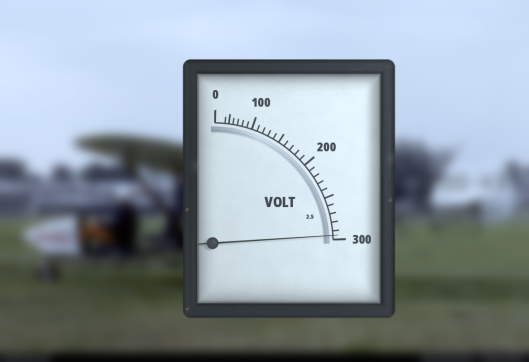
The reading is 295,V
